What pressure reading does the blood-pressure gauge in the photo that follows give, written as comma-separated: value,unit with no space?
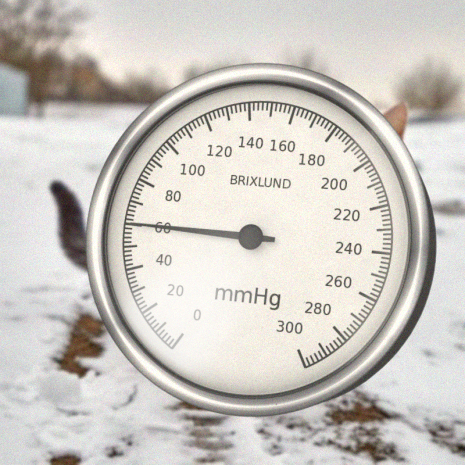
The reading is 60,mmHg
